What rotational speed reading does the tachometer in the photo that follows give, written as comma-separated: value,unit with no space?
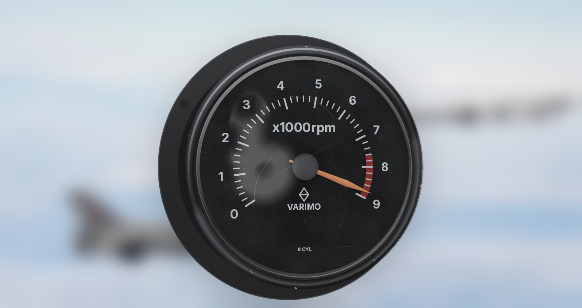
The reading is 8800,rpm
